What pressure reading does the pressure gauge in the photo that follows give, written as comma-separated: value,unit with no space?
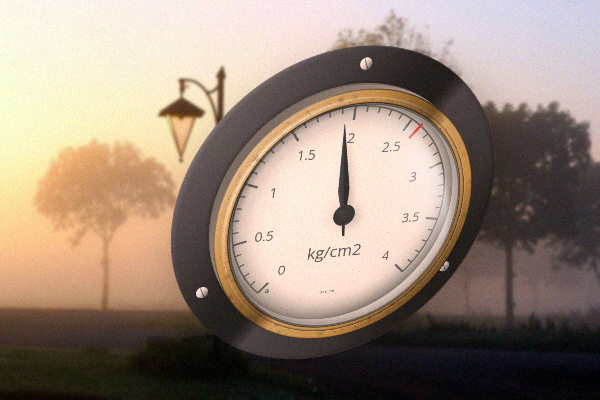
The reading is 1.9,kg/cm²
